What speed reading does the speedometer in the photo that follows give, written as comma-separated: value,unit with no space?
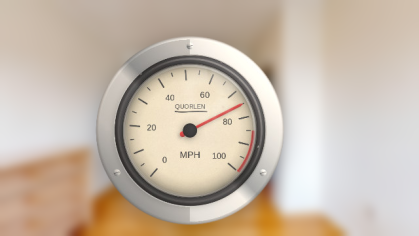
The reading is 75,mph
